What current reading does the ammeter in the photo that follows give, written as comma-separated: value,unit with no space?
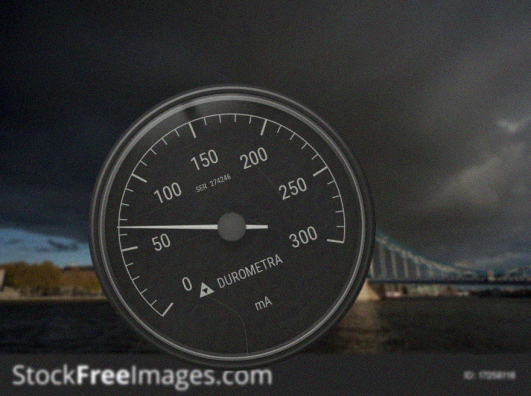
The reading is 65,mA
